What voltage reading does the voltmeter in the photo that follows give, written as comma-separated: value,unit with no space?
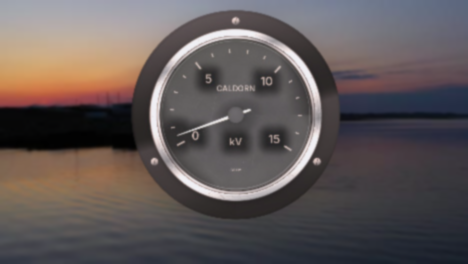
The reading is 0.5,kV
